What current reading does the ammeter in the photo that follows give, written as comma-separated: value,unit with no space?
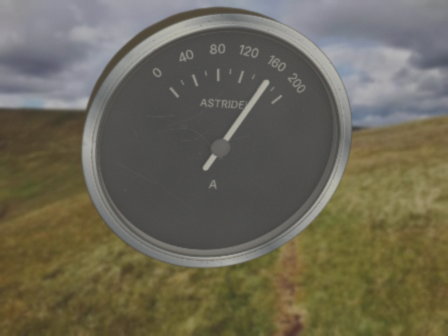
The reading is 160,A
